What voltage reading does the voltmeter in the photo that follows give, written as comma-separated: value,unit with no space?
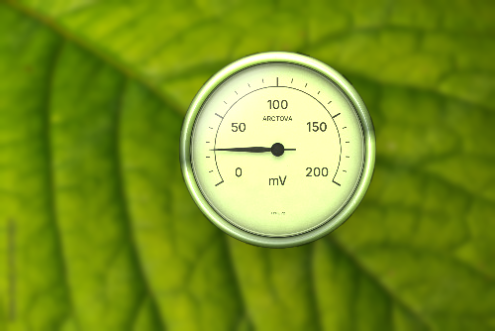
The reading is 25,mV
